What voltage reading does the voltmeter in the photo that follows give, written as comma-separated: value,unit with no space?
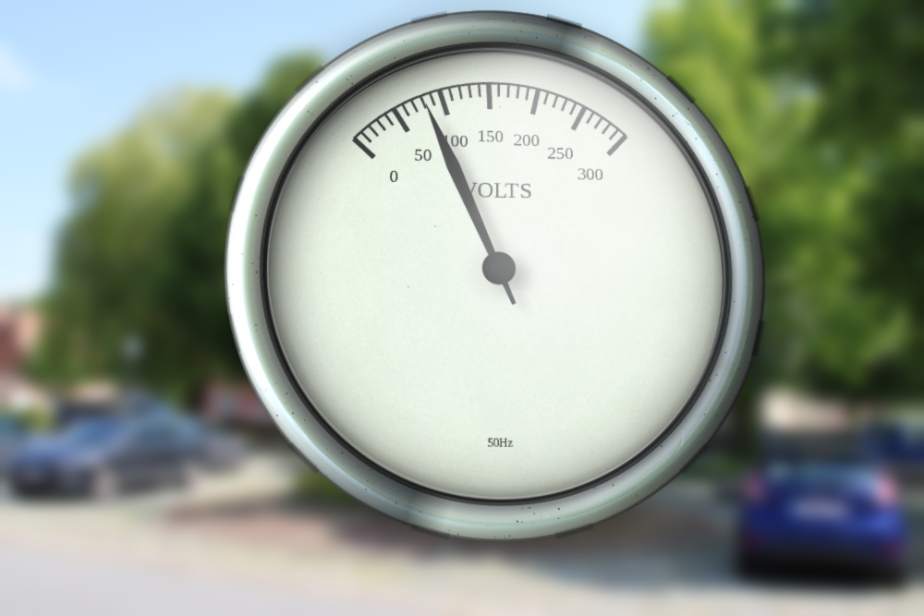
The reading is 80,V
